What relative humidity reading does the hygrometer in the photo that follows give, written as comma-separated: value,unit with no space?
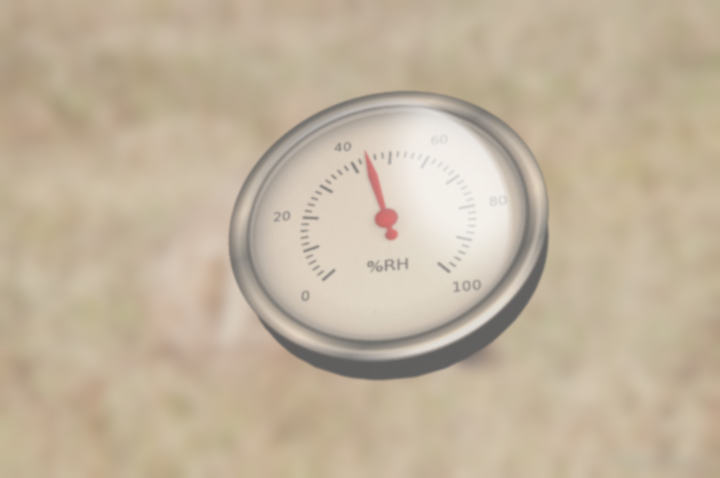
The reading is 44,%
